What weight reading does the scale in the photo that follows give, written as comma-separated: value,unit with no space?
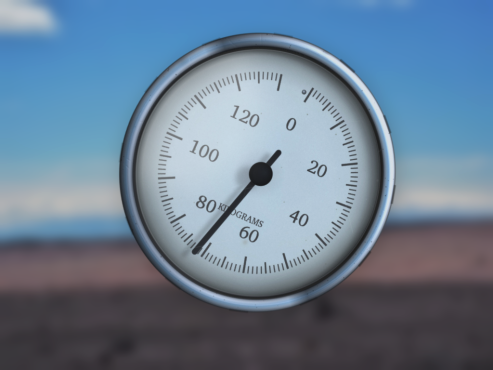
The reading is 72,kg
